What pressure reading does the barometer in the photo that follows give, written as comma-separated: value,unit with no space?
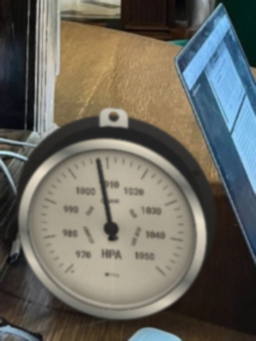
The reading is 1008,hPa
